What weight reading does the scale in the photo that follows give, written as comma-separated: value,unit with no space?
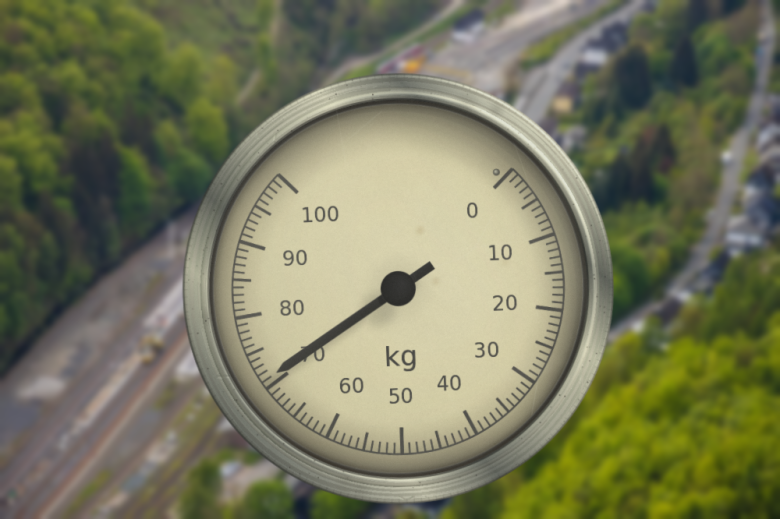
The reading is 71,kg
